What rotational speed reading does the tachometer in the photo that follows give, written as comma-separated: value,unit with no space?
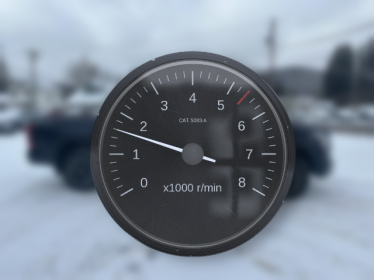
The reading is 1600,rpm
